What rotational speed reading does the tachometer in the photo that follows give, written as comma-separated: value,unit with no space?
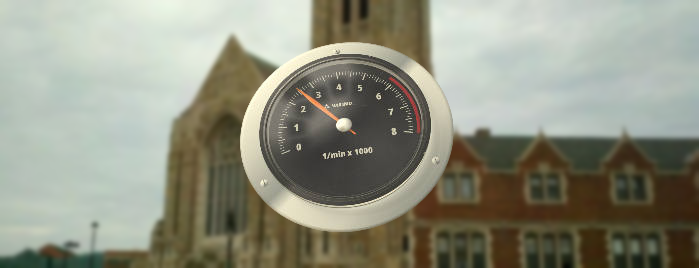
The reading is 2500,rpm
